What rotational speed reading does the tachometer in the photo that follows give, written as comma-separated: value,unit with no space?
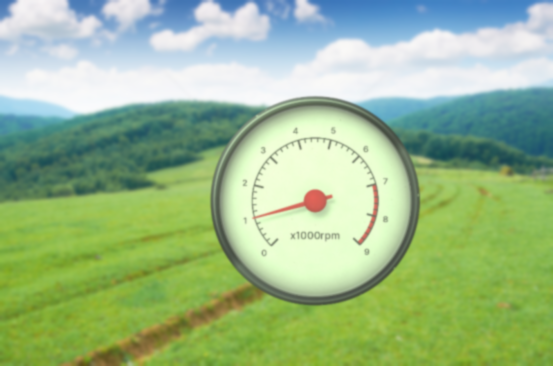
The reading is 1000,rpm
